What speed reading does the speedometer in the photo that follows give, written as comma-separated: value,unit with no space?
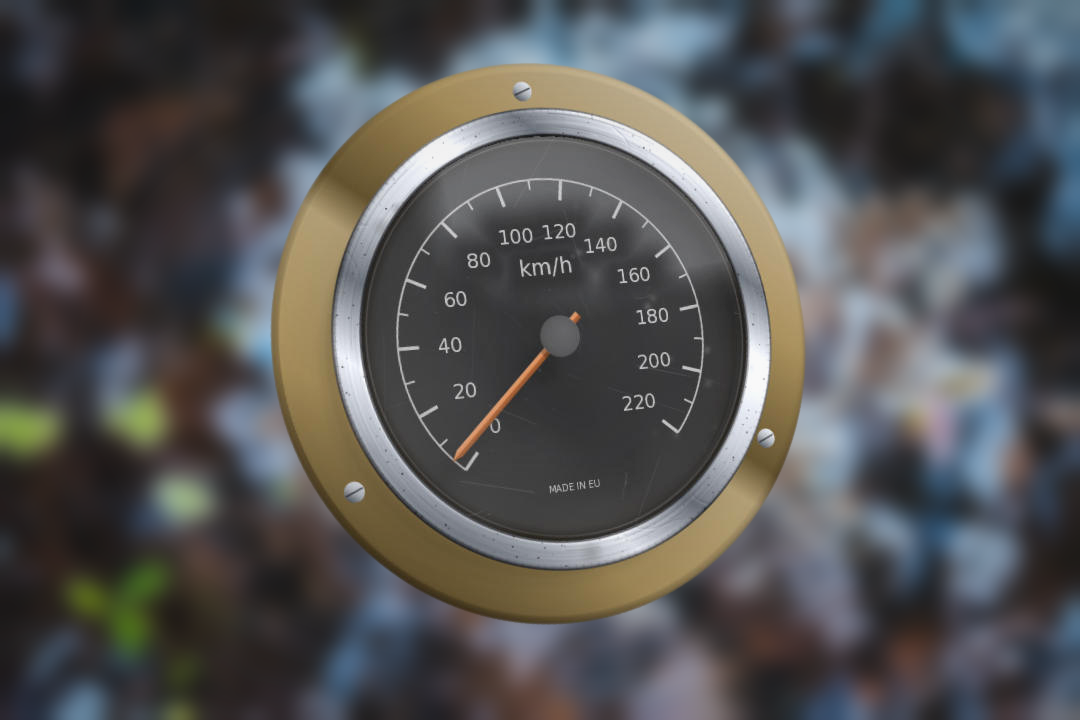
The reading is 5,km/h
